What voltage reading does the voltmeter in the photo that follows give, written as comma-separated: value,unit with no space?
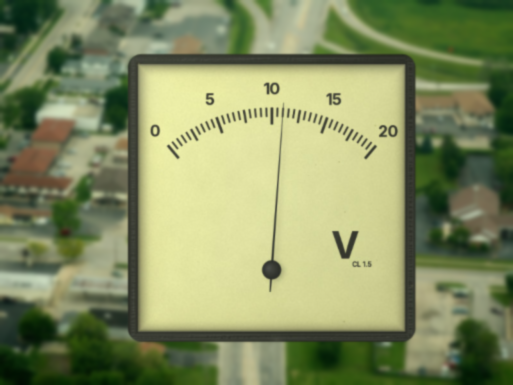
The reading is 11,V
